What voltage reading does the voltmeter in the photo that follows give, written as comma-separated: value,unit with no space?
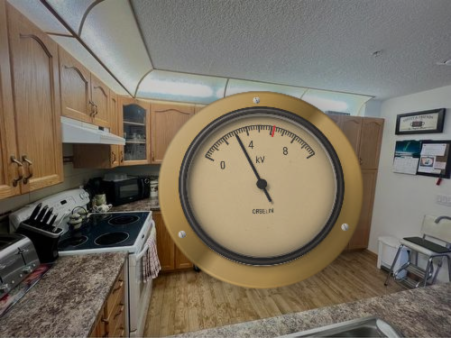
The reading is 3,kV
